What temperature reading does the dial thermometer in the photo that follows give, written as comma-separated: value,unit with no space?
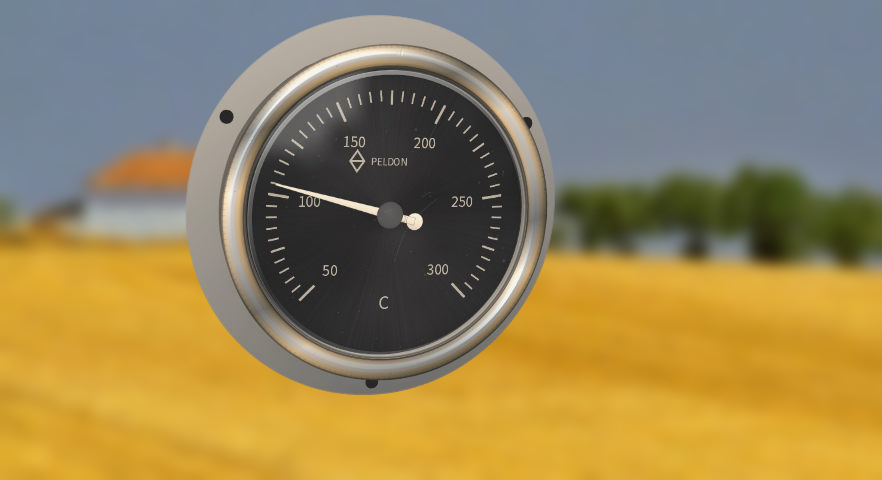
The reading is 105,°C
